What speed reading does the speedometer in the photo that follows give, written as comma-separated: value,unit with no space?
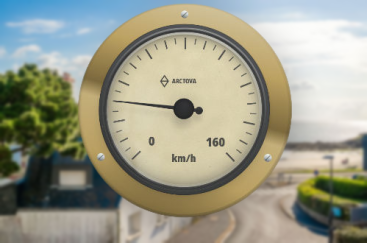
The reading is 30,km/h
